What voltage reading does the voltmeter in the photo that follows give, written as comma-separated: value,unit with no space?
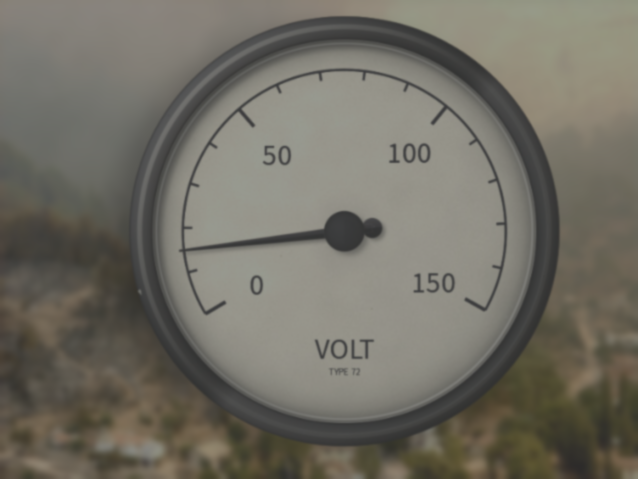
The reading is 15,V
